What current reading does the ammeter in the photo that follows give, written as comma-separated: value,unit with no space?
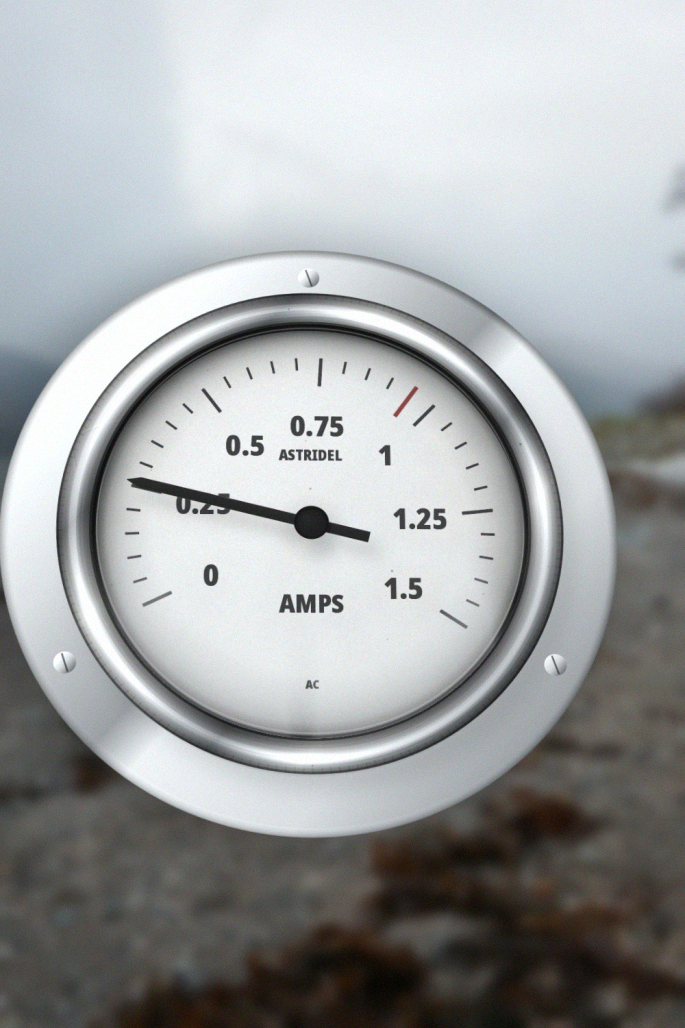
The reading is 0.25,A
